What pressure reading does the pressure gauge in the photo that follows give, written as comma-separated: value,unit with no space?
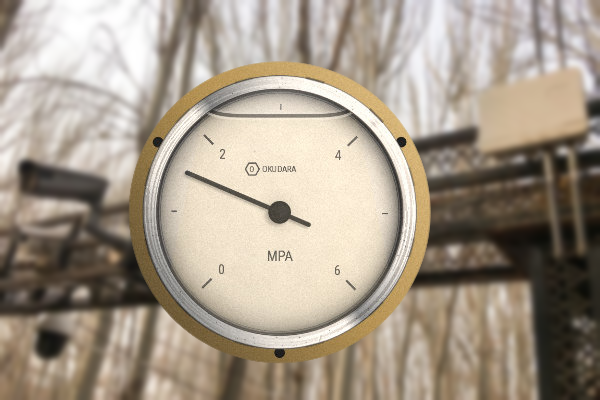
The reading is 1.5,MPa
